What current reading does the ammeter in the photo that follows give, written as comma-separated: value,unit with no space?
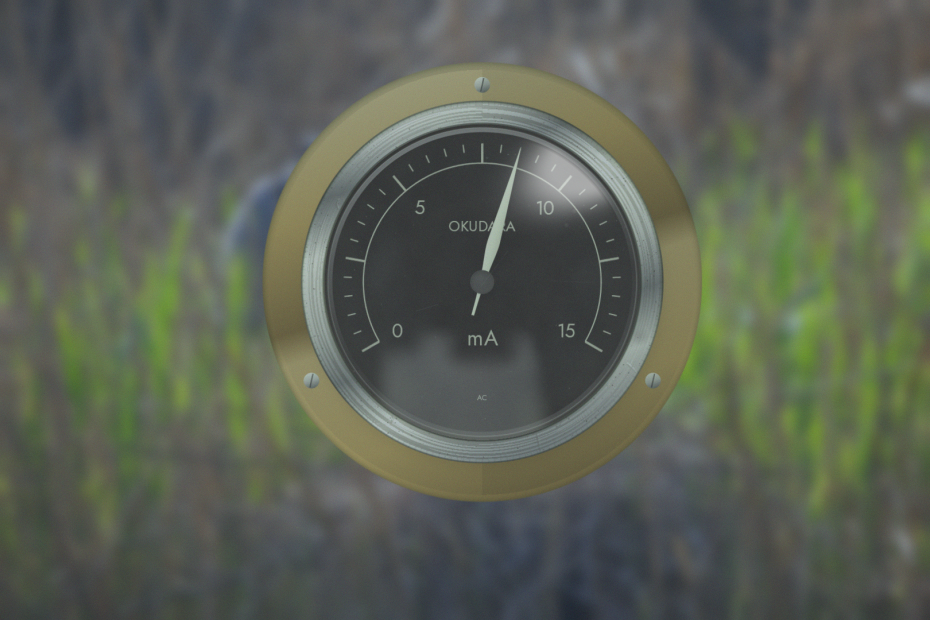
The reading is 8.5,mA
